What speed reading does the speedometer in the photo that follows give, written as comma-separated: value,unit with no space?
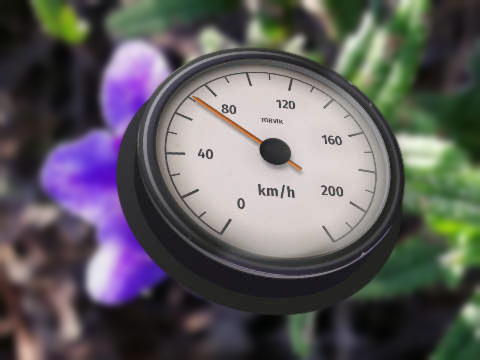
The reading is 70,km/h
